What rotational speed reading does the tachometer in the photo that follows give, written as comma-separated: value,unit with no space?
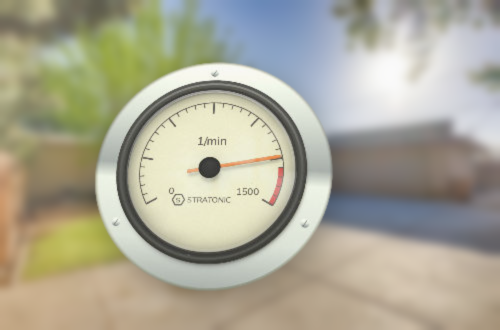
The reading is 1250,rpm
